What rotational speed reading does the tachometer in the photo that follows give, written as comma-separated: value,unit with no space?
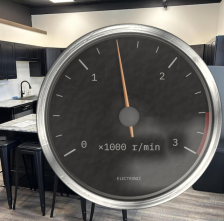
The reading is 1400,rpm
